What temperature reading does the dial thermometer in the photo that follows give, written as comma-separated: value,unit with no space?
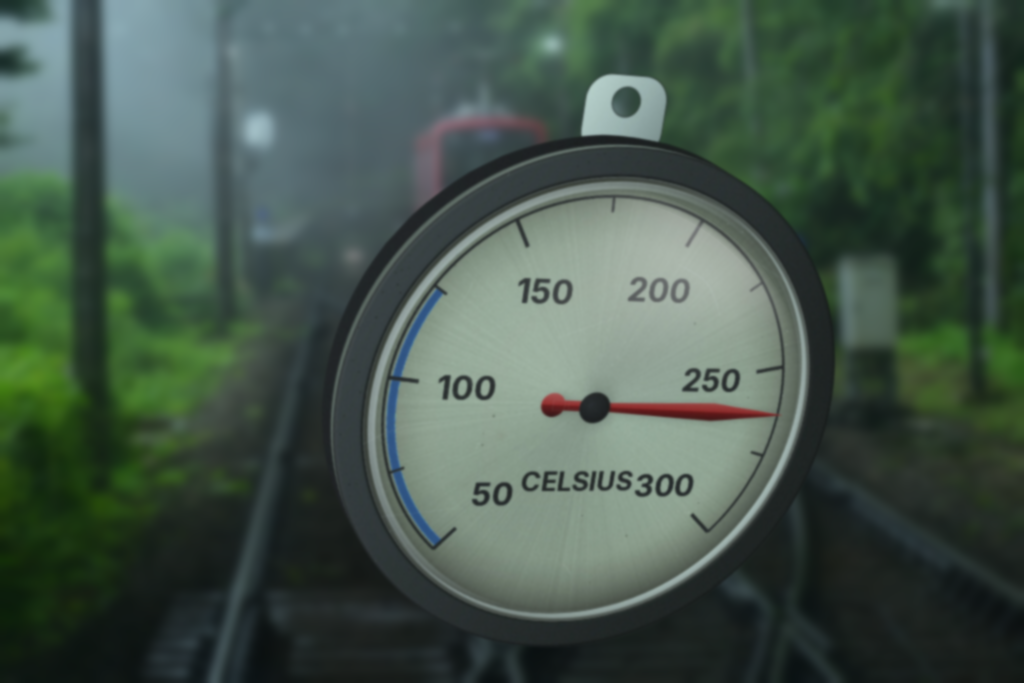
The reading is 262.5,°C
